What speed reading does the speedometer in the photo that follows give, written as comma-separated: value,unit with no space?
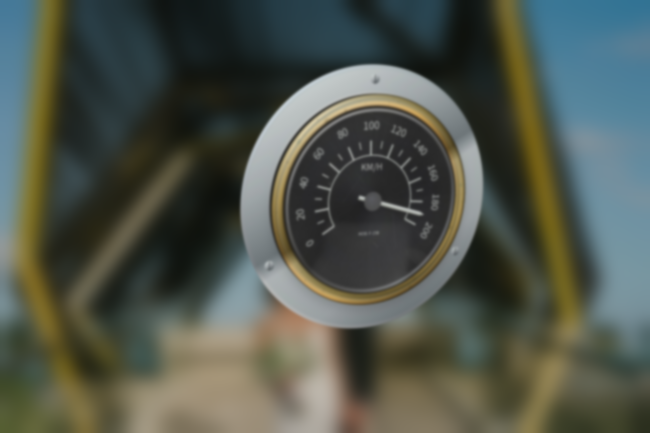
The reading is 190,km/h
